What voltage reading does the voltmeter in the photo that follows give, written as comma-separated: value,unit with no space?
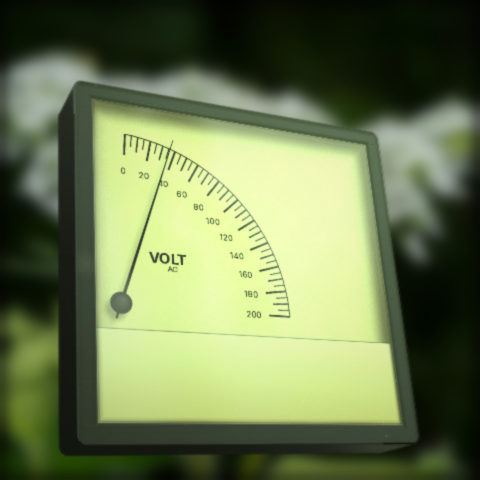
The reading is 35,V
